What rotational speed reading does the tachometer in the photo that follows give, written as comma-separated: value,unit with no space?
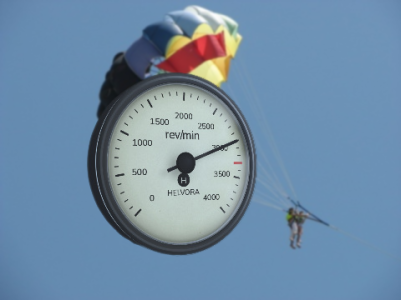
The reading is 3000,rpm
